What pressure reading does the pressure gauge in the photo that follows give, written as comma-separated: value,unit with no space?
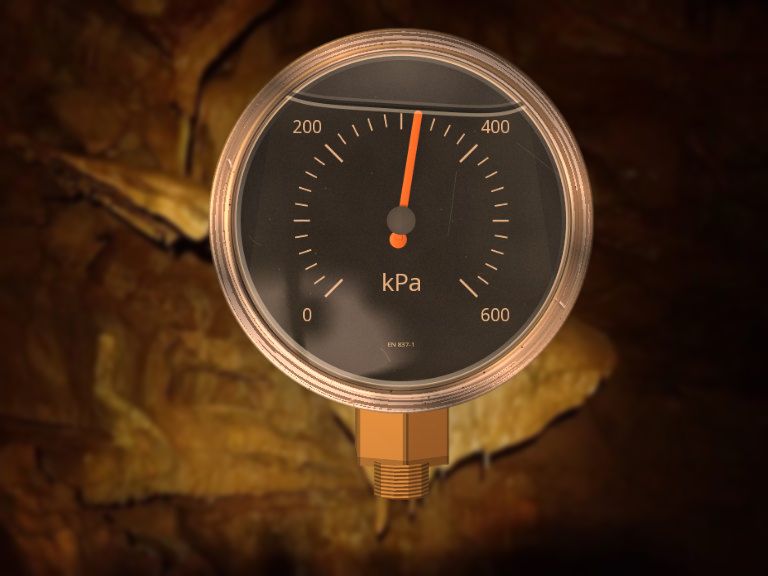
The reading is 320,kPa
